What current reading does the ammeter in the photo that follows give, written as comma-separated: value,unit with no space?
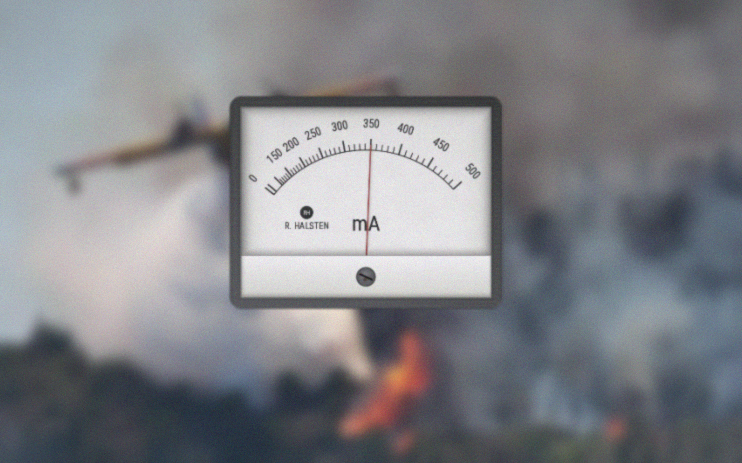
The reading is 350,mA
